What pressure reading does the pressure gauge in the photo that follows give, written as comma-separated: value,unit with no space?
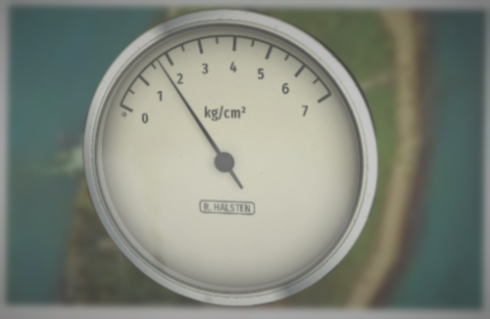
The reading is 1.75,kg/cm²
